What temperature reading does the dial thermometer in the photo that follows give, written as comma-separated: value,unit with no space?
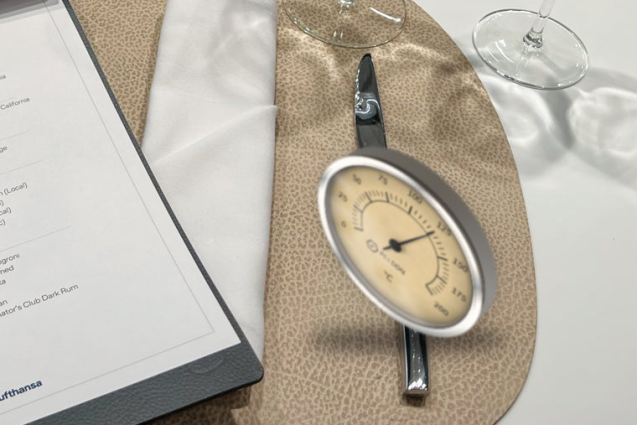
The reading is 125,°C
